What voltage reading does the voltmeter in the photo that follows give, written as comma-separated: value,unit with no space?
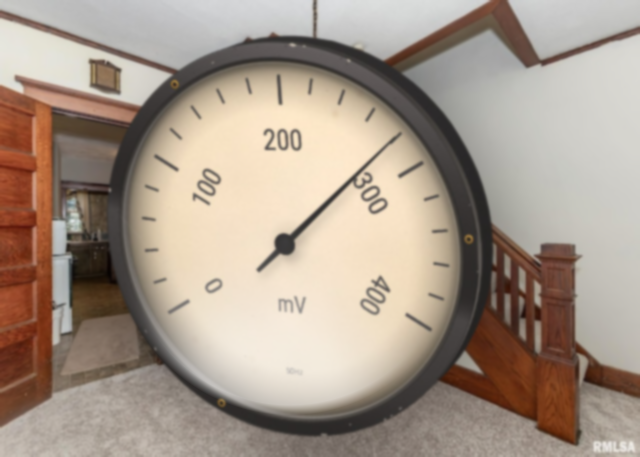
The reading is 280,mV
